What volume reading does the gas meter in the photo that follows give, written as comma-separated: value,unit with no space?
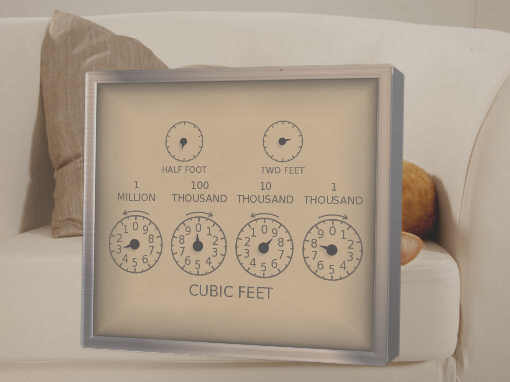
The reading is 298800,ft³
